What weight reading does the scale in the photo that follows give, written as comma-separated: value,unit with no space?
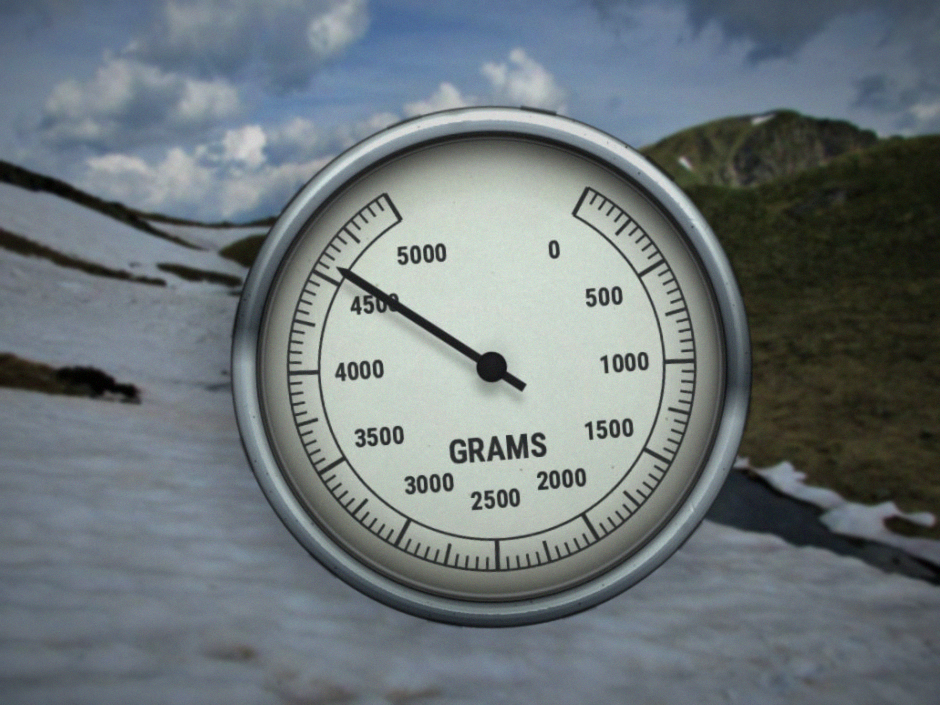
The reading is 4575,g
